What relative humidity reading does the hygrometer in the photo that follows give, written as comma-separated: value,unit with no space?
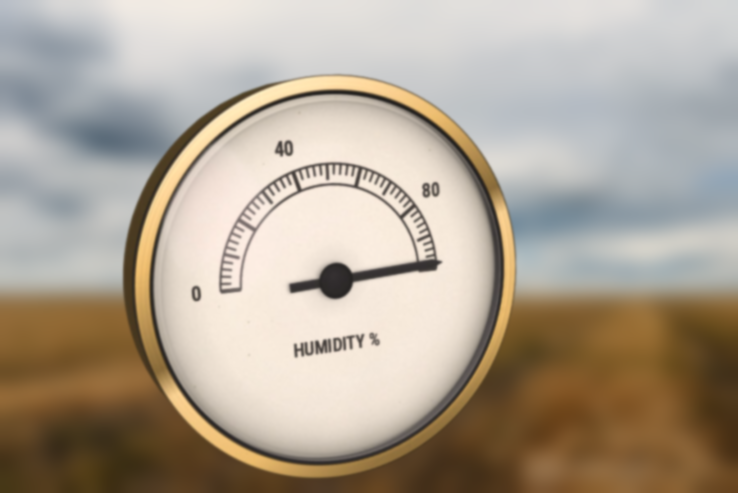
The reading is 98,%
